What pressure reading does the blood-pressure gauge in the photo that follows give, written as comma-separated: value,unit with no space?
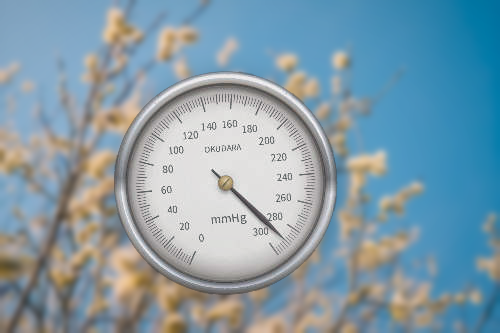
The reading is 290,mmHg
